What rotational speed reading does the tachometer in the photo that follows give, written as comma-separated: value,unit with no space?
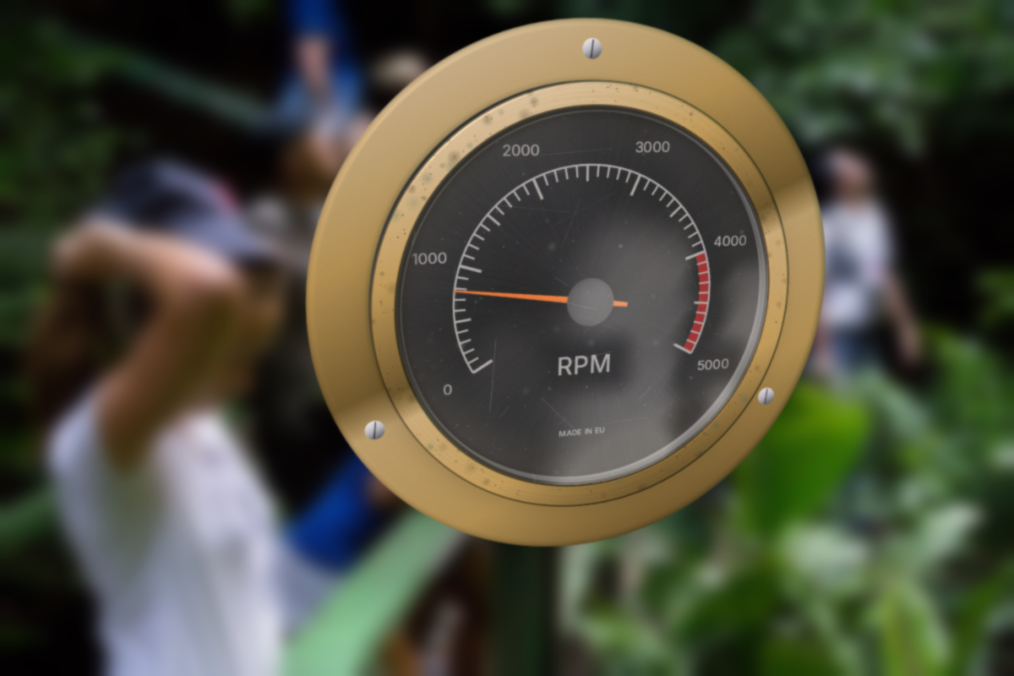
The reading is 800,rpm
